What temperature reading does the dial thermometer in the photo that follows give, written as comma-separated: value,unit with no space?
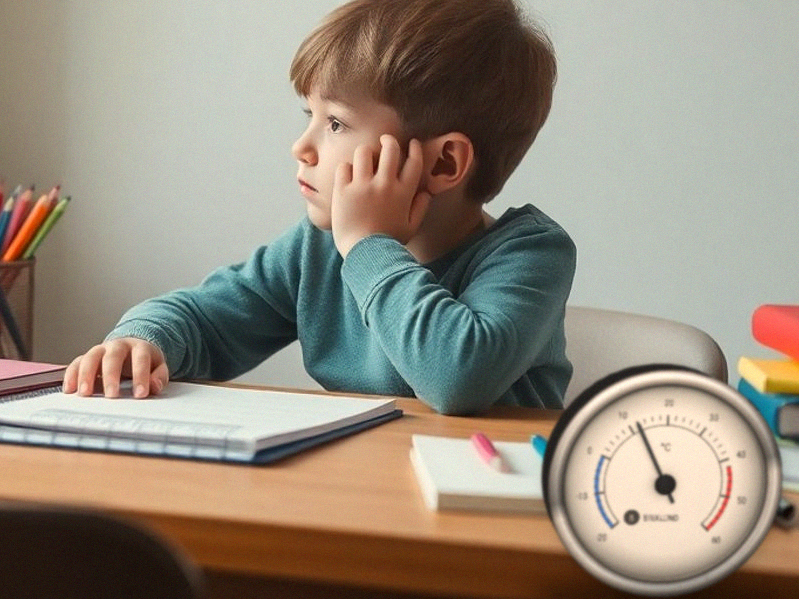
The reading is 12,°C
